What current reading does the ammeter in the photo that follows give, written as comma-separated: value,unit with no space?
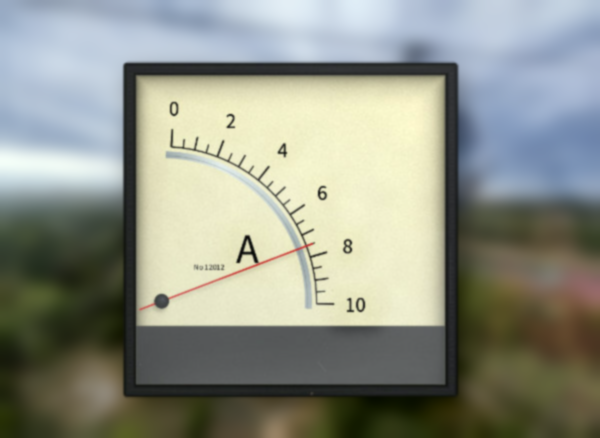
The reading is 7.5,A
